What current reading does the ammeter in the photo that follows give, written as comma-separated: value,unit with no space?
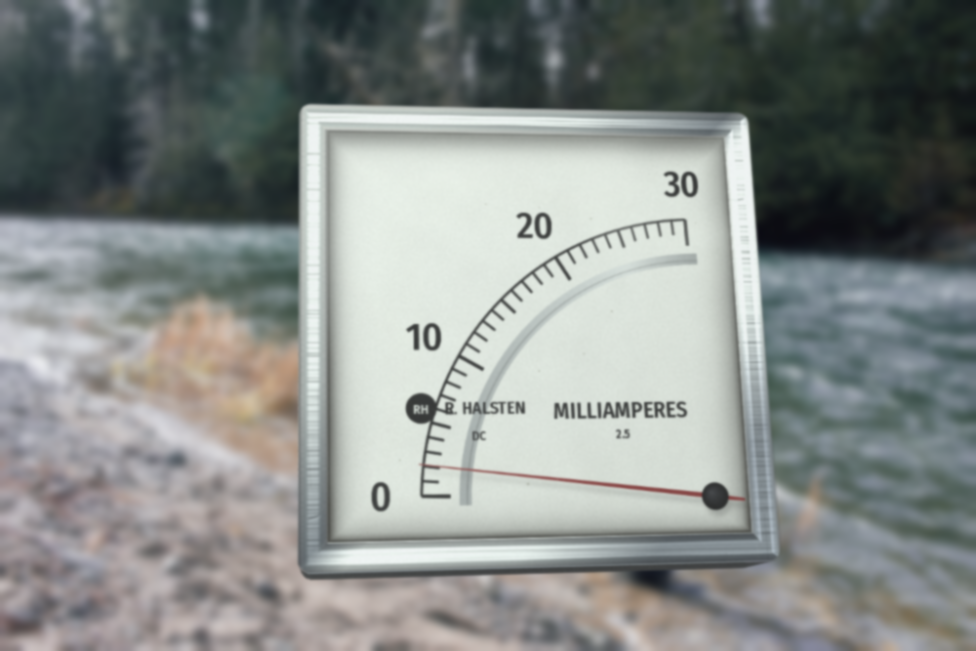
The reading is 2,mA
